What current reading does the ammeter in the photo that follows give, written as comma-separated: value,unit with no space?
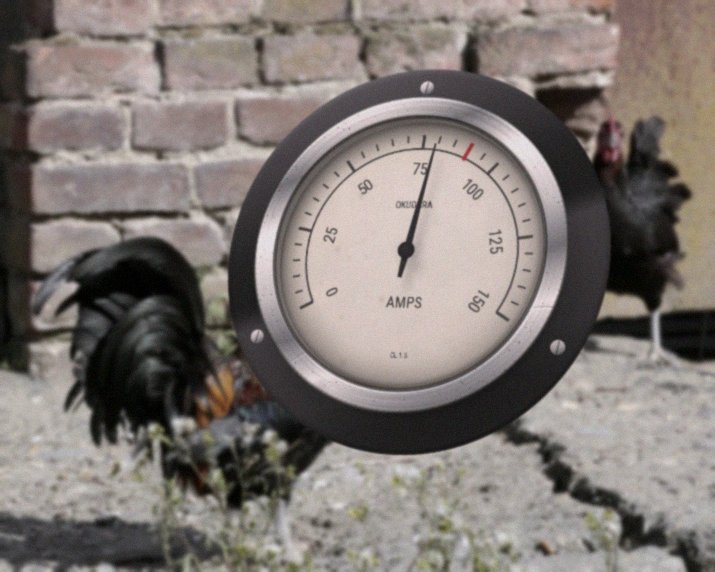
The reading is 80,A
